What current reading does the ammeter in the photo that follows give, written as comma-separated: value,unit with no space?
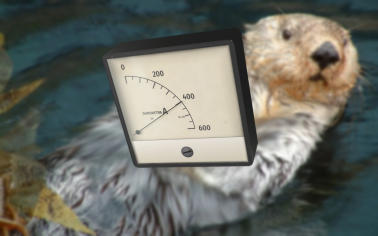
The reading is 400,A
